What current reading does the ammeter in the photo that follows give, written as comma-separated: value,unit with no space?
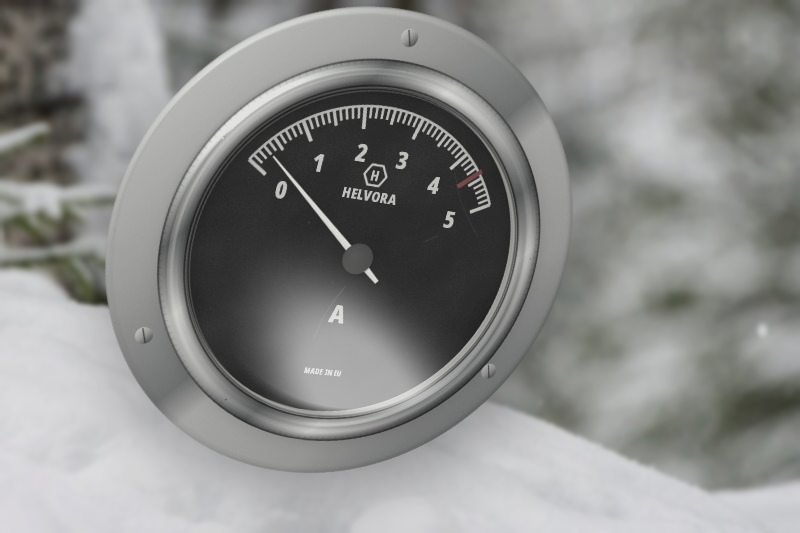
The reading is 0.3,A
